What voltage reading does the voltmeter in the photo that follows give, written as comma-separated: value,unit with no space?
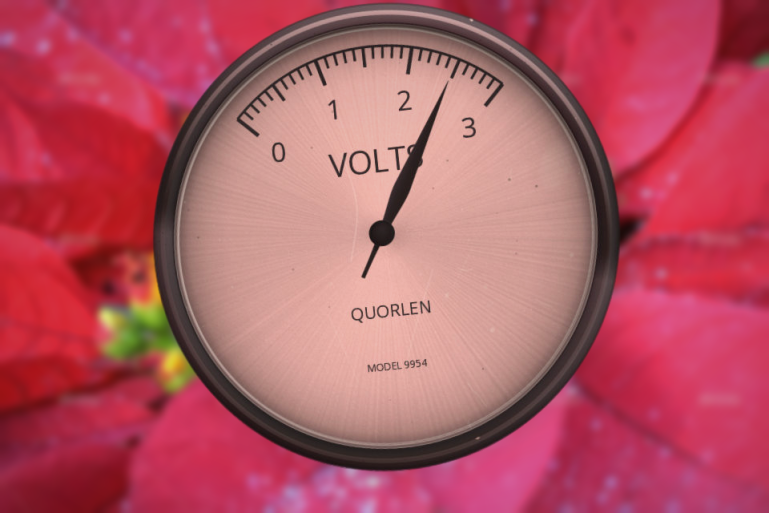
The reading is 2.5,V
